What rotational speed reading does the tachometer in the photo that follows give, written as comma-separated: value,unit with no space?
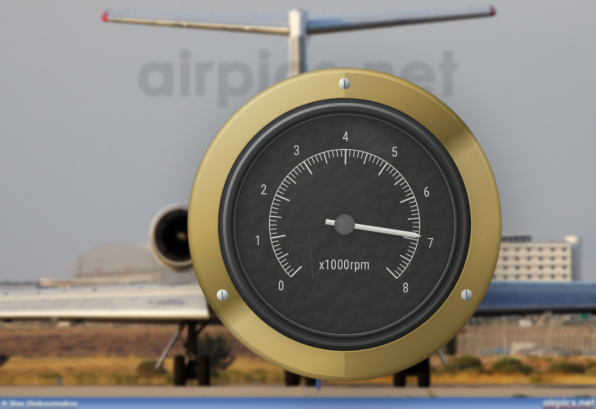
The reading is 6900,rpm
